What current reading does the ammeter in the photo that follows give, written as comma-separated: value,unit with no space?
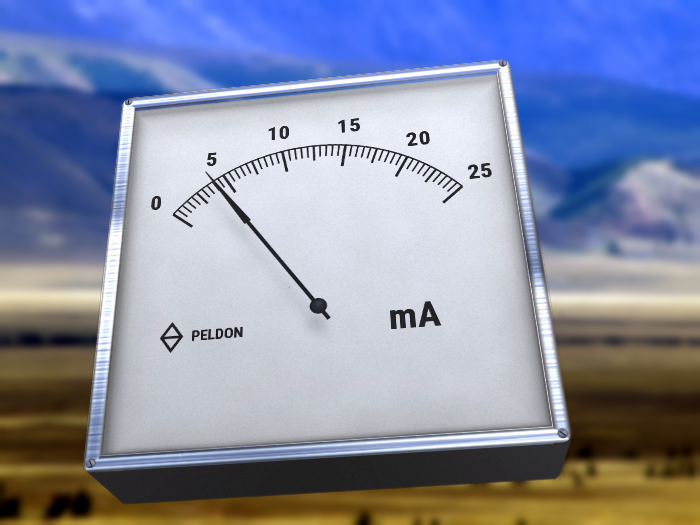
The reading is 4,mA
